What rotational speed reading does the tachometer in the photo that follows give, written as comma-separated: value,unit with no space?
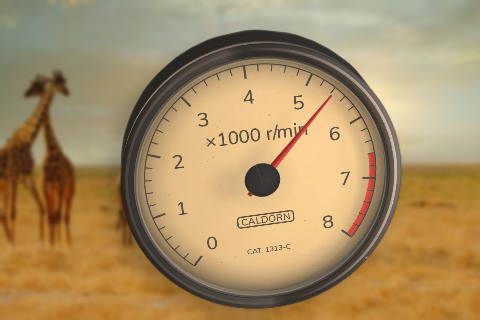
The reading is 5400,rpm
